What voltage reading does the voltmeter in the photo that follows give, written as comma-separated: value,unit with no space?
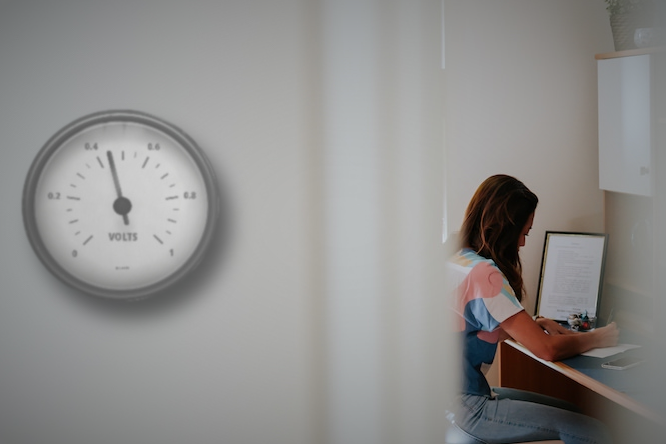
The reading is 0.45,V
